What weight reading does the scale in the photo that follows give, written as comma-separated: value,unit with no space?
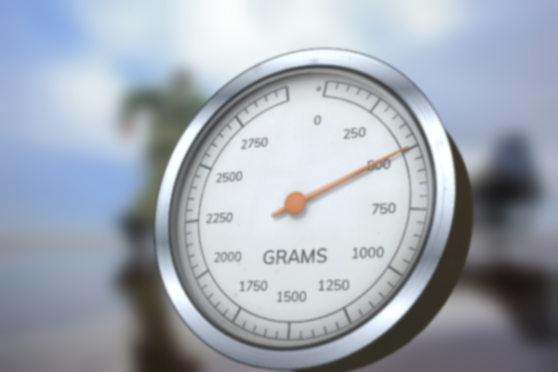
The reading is 500,g
